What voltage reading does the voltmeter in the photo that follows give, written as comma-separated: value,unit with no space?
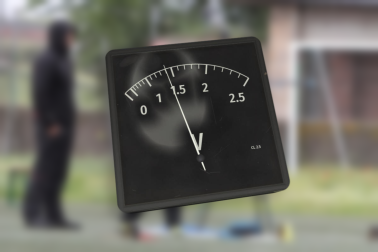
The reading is 1.4,V
